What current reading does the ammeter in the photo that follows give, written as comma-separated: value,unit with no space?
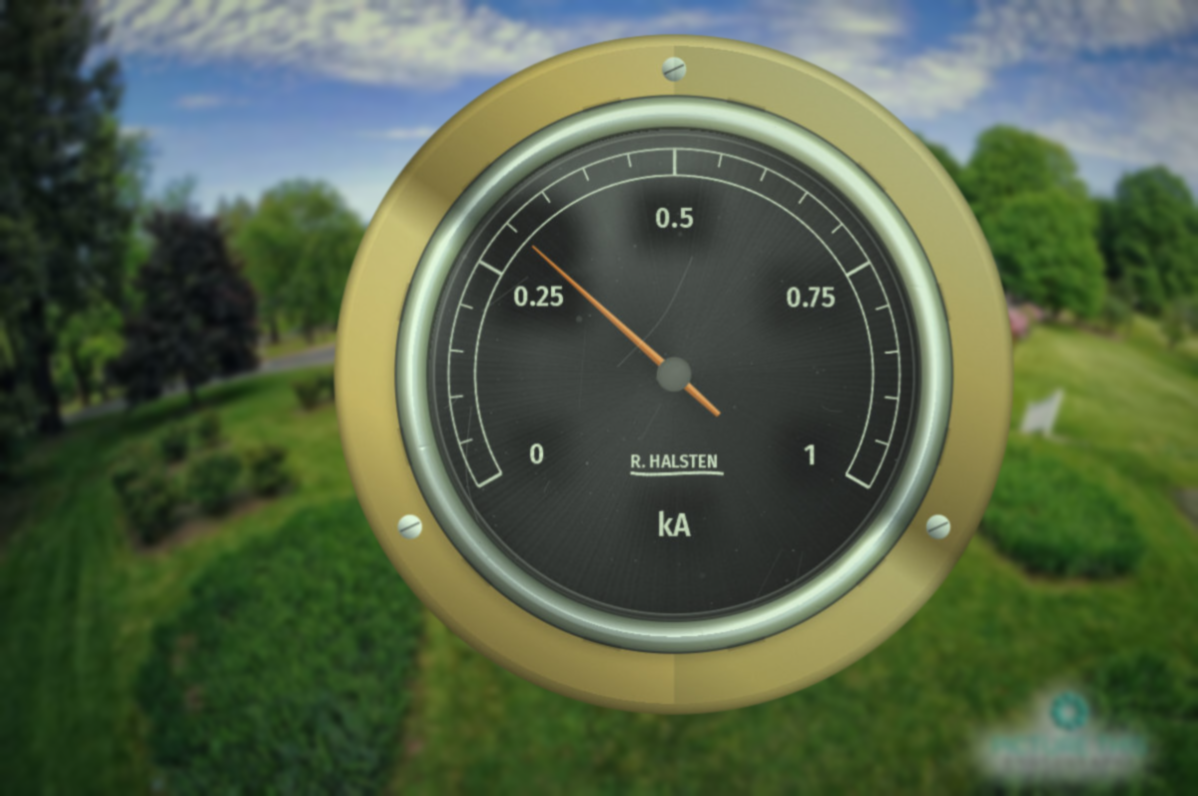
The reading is 0.3,kA
